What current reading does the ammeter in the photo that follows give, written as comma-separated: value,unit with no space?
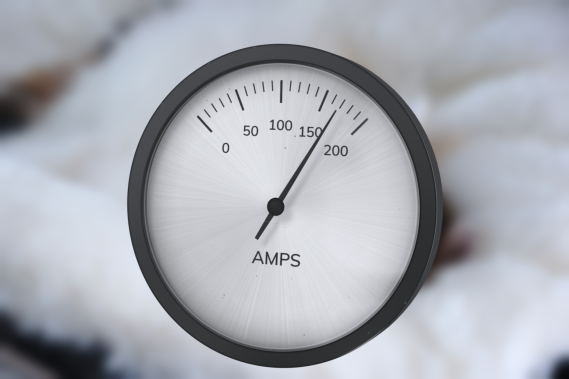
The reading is 170,A
